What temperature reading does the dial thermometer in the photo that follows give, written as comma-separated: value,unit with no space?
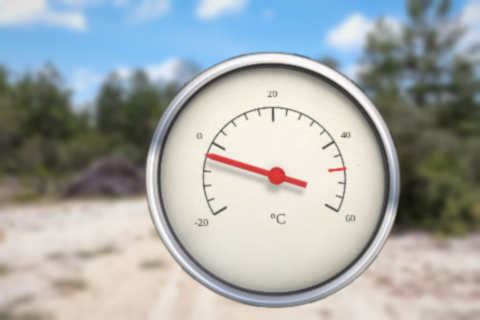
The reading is -4,°C
